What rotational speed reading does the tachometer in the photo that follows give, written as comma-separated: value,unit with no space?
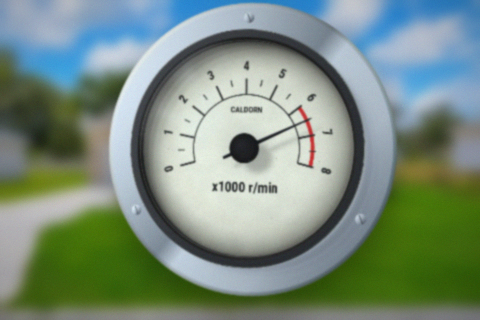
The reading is 6500,rpm
